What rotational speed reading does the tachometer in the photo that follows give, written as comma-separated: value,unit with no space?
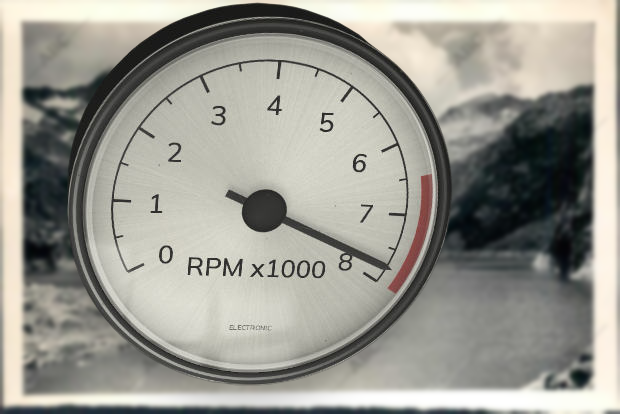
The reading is 7750,rpm
